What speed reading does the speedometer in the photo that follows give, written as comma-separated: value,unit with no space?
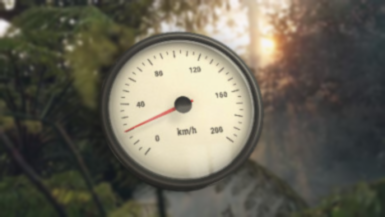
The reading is 20,km/h
